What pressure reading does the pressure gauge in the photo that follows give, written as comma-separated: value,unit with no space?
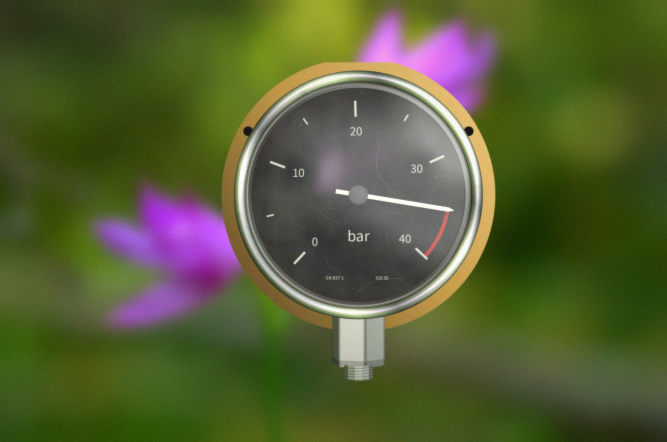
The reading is 35,bar
